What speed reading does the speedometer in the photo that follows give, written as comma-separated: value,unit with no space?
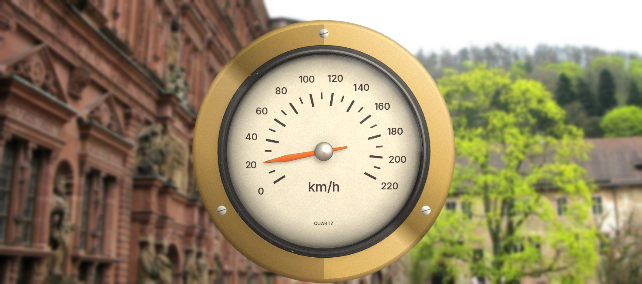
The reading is 20,km/h
